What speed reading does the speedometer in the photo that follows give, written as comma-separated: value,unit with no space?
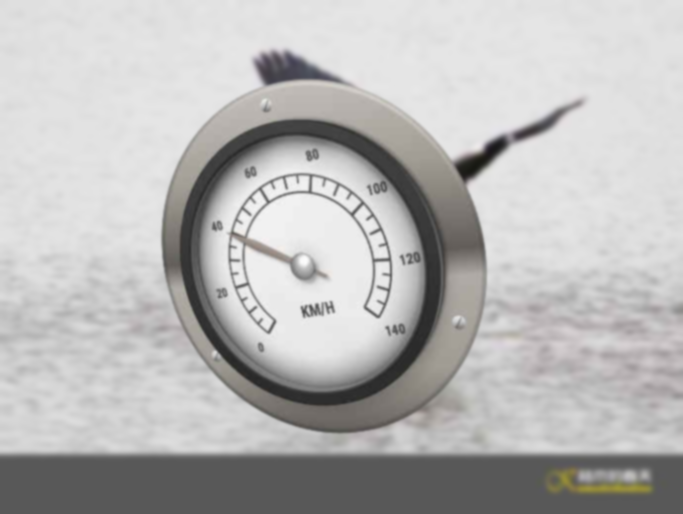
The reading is 40,km/h
